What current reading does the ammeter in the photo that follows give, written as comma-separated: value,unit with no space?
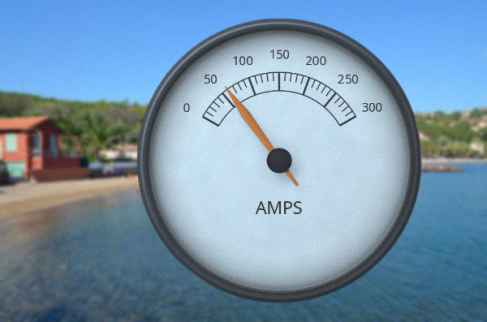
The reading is 60,A
